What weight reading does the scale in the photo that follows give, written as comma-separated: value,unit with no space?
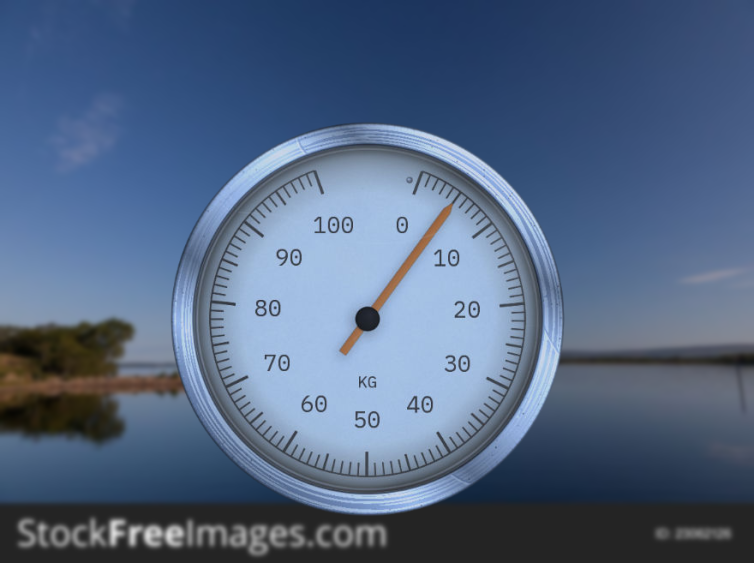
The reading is 5,kg
